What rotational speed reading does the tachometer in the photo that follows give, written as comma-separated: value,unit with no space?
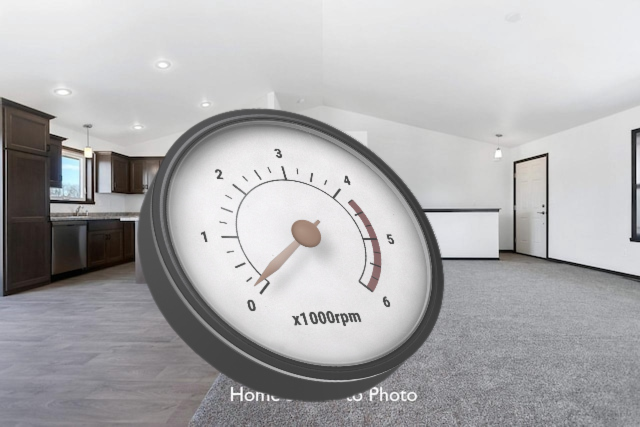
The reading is 125,rpm
